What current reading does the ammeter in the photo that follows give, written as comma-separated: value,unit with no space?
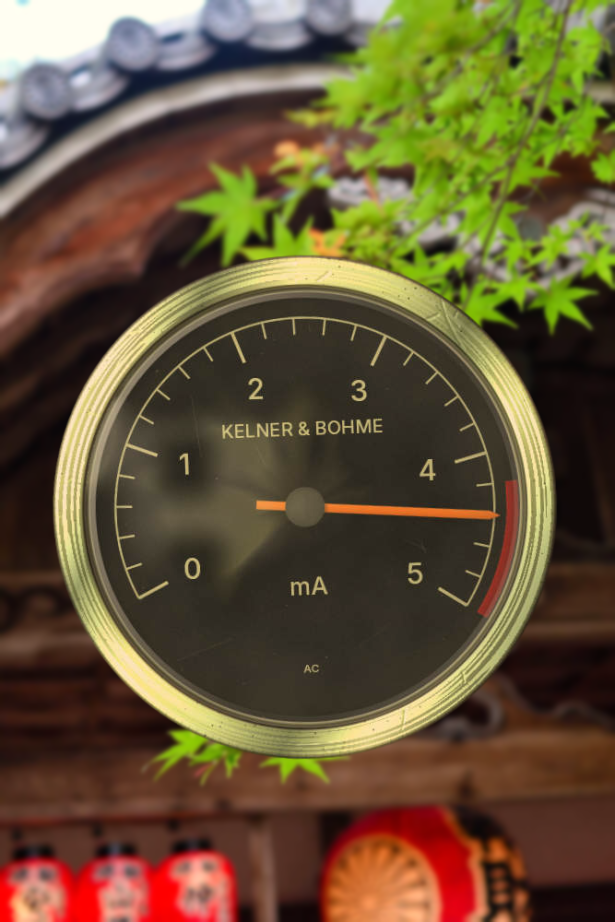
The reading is 4.4,mA
